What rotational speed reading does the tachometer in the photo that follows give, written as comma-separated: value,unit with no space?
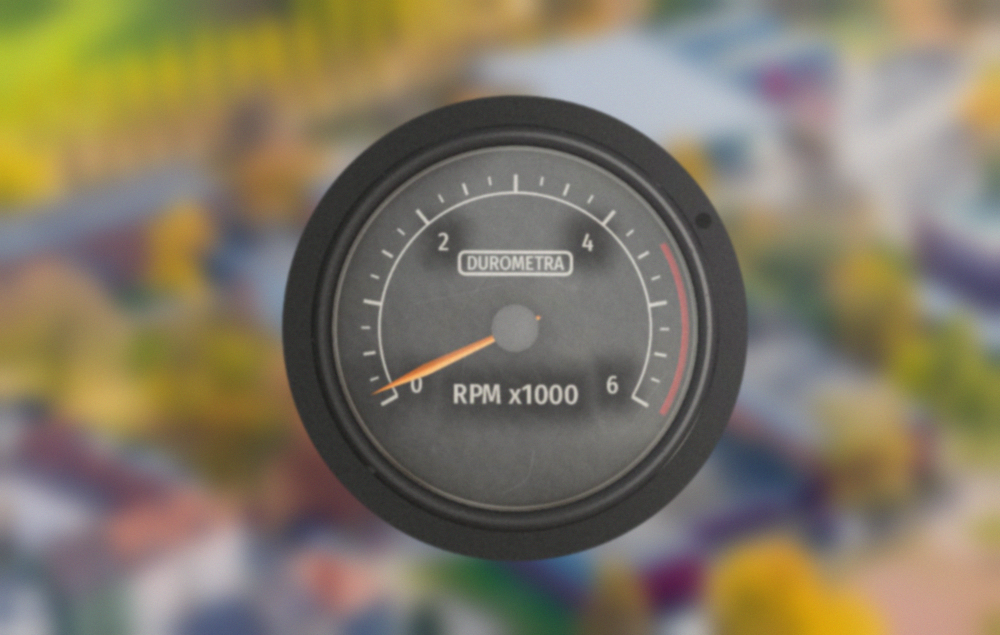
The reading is 125,rpm
